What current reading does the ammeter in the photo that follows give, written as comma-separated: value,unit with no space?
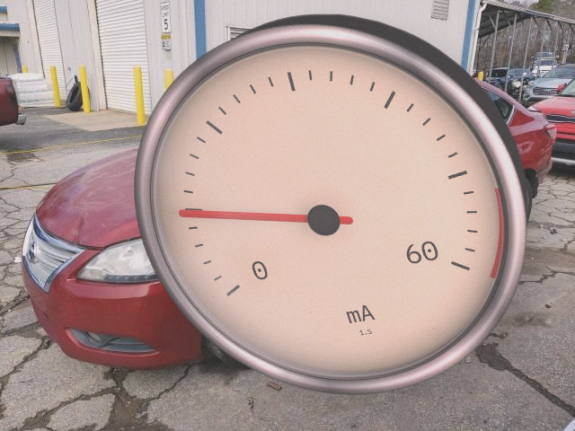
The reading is 10,mA
